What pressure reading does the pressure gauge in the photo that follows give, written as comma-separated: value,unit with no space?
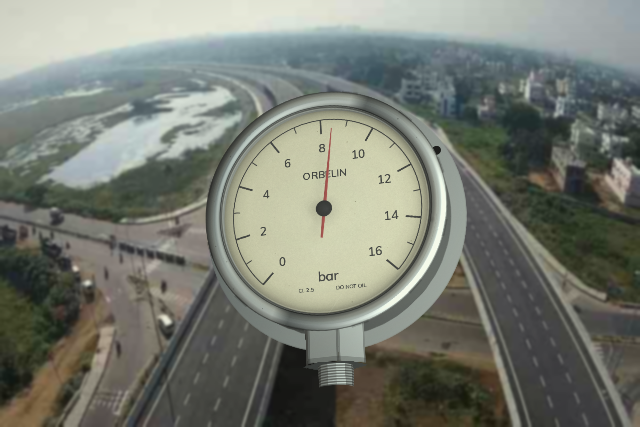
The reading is 8.5,bar
